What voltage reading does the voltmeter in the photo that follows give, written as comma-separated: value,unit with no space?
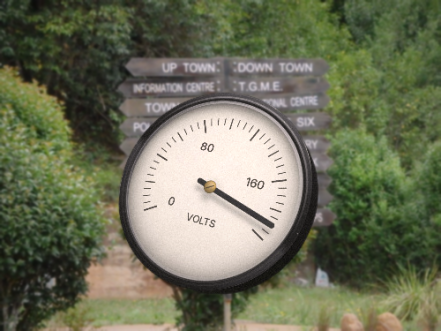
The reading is 190,V
